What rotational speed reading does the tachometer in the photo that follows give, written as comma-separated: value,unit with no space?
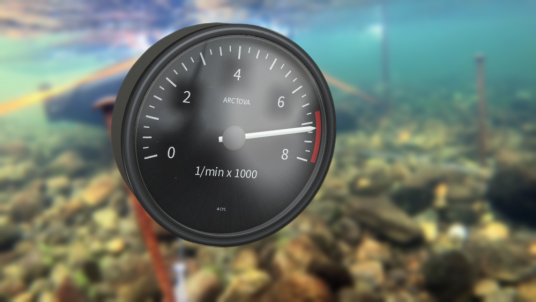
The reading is 7125,rpm
